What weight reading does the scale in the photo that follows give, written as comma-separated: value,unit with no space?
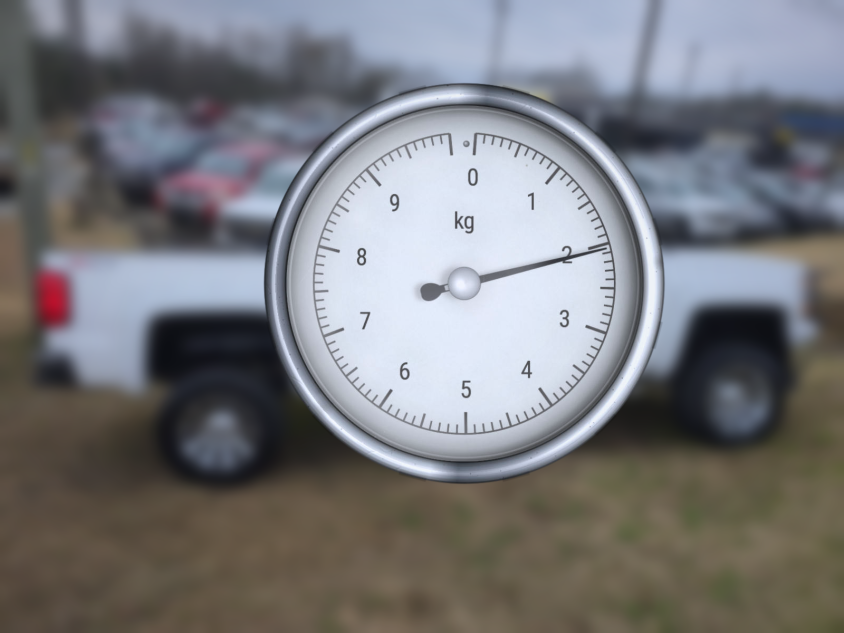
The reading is 2.05,kg
